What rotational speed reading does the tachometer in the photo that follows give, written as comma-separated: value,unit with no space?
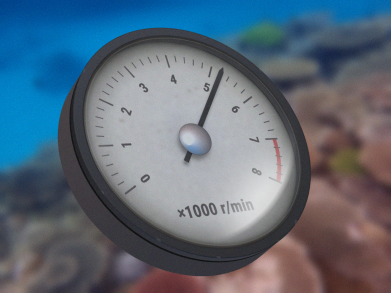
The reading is 5200,rpm
